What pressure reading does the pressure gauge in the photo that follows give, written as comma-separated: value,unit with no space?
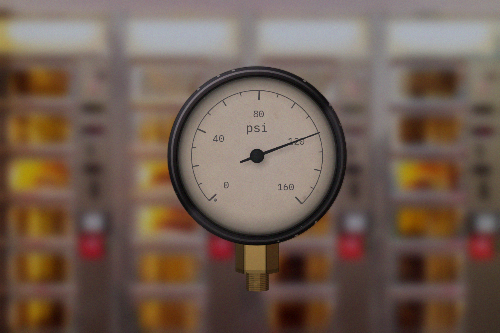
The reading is 120,psi
